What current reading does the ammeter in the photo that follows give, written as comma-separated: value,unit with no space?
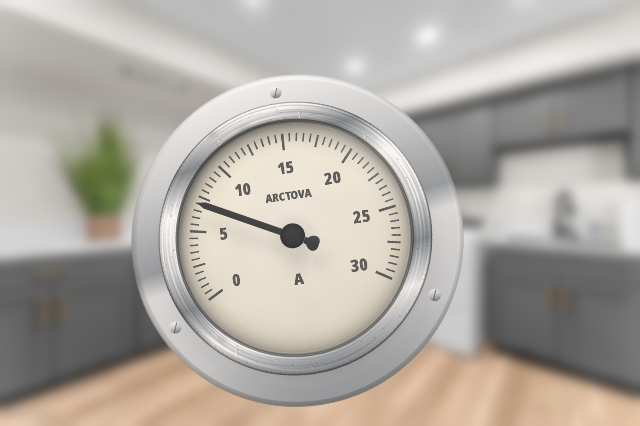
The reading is 7,A
